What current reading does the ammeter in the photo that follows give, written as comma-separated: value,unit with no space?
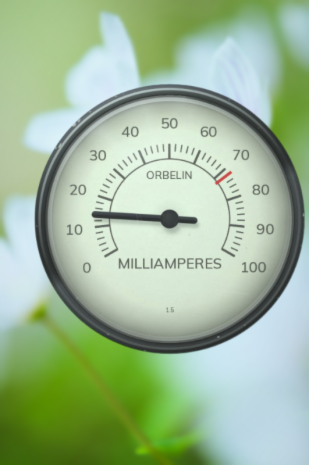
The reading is 14,mA
